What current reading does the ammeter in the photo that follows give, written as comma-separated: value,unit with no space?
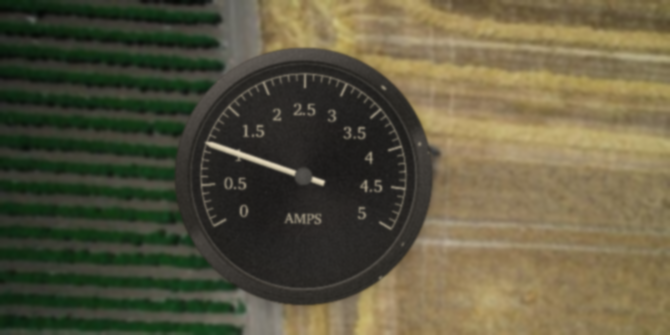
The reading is 1,A
